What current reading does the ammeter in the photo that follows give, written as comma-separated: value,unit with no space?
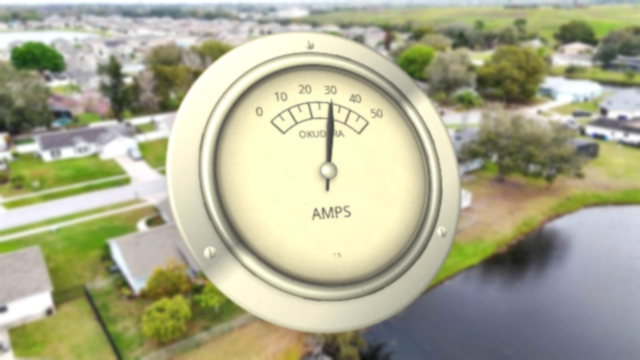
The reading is 30,A
